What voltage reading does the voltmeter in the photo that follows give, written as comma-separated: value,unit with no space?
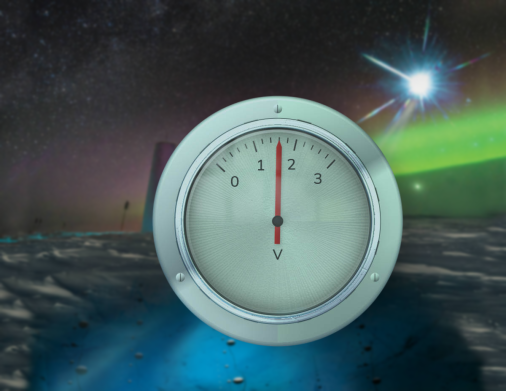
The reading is 1.6,V
